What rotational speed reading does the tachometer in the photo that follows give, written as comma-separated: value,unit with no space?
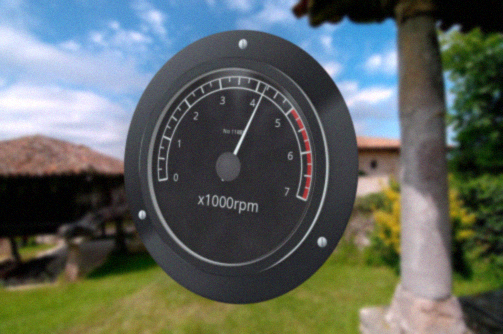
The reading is 4250,rpm
